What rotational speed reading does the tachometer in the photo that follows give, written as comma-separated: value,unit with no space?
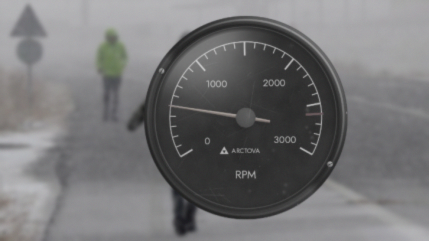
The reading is 500,rpm
